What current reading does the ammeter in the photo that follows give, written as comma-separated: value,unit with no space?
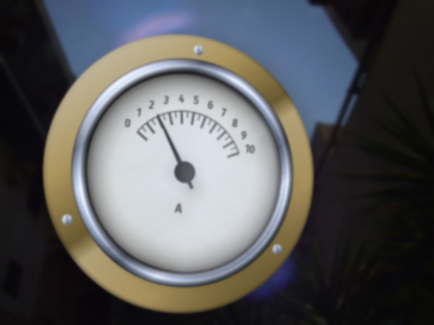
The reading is 2,A
